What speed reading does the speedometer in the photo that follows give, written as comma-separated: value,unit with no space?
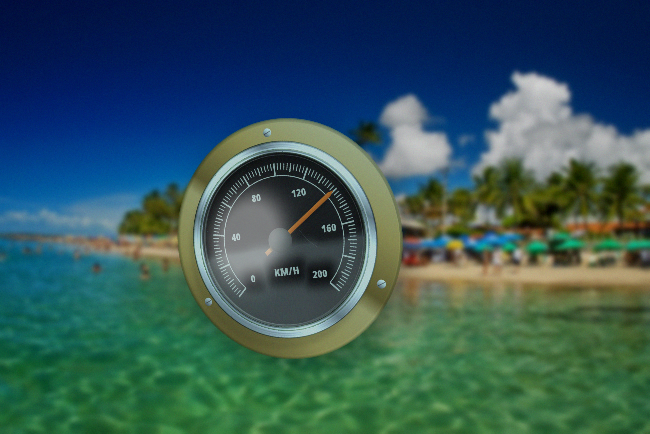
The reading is 140,km/h
